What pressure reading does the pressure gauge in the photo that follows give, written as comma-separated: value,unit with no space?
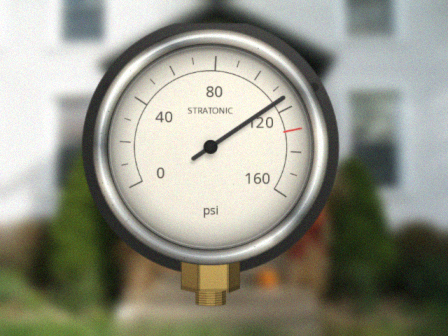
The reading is 115,psi
